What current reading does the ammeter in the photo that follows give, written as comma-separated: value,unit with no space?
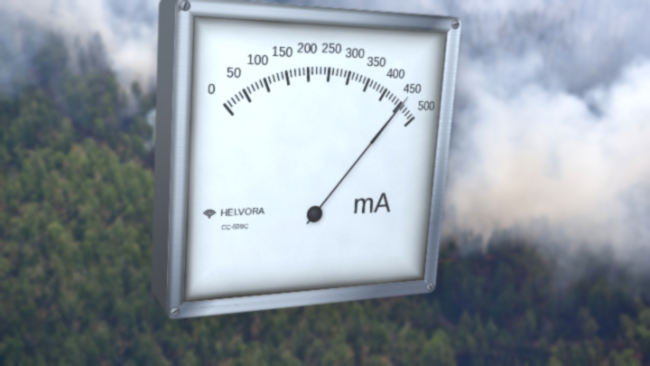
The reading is 450,mA
